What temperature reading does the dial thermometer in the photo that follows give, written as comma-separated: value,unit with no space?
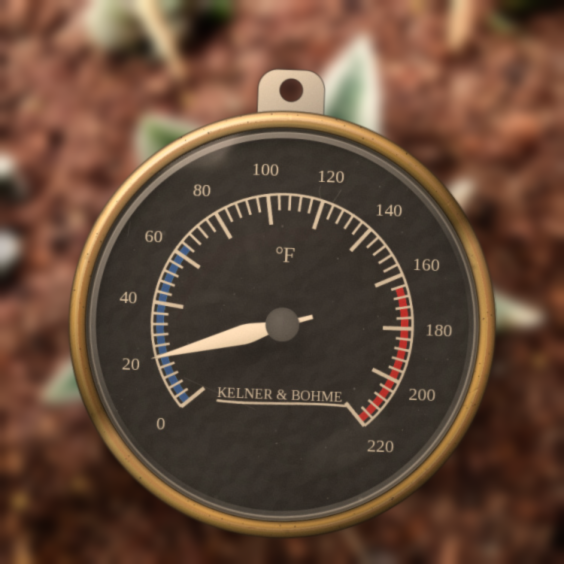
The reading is 20,°F
